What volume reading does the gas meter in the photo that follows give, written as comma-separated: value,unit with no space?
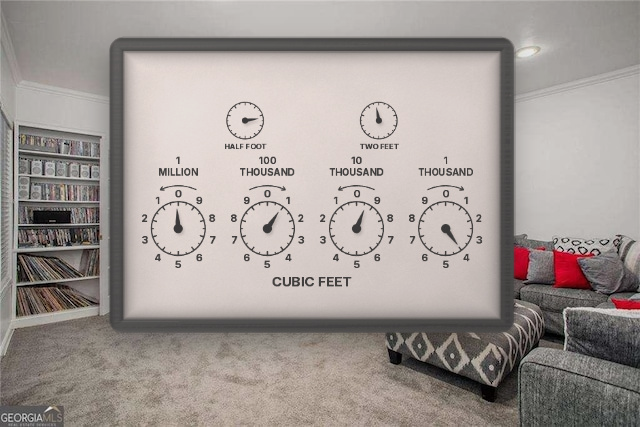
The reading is 9400,ft³
